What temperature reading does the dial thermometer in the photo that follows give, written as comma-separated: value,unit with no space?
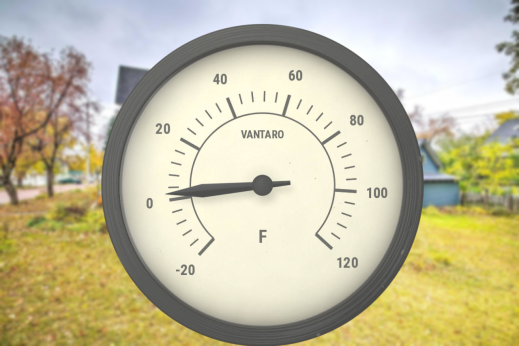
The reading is 2,°F
